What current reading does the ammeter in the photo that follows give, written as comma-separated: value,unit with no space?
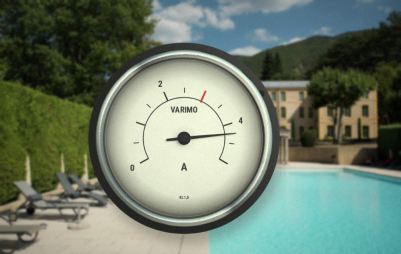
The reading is 4.25,A
